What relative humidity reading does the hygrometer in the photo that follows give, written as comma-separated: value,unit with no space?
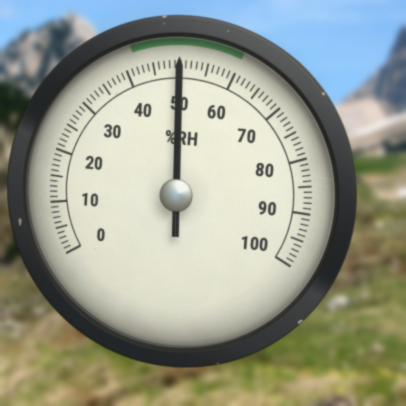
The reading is 50,%
